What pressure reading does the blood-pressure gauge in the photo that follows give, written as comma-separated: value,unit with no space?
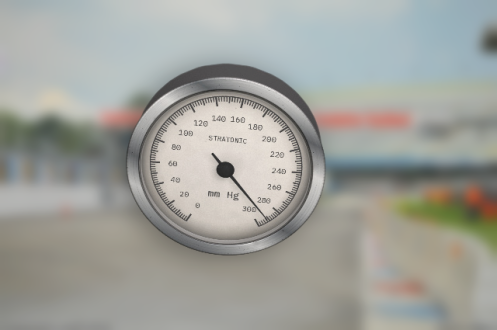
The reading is 290,mmHg
